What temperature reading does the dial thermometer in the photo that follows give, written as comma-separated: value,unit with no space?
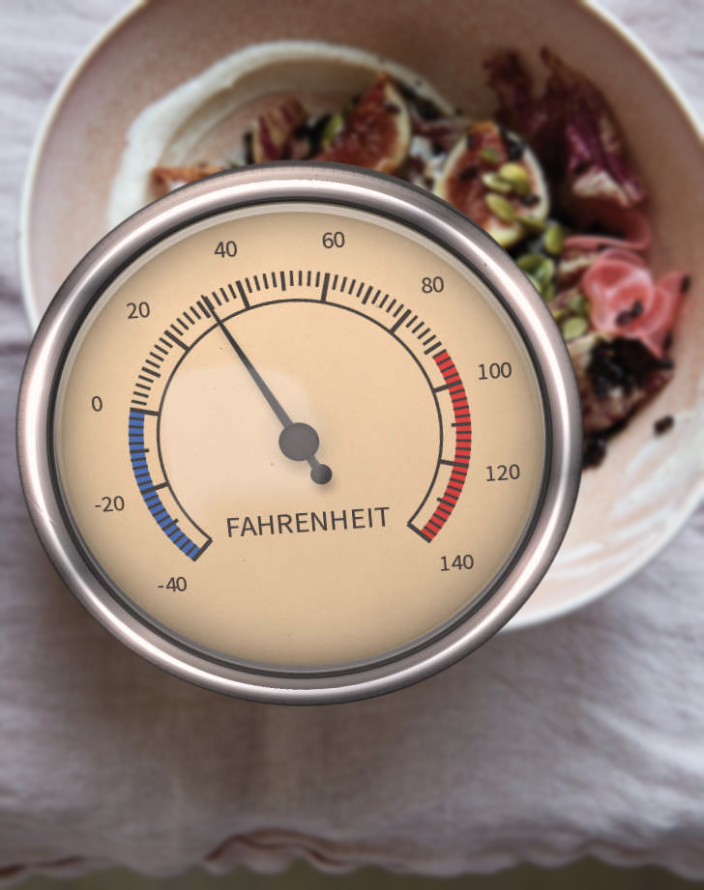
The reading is 32,°F
